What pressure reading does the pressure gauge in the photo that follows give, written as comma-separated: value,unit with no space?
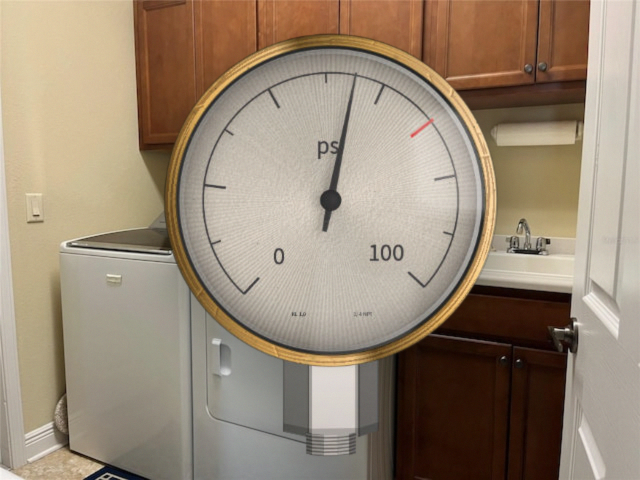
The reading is 55,psi
